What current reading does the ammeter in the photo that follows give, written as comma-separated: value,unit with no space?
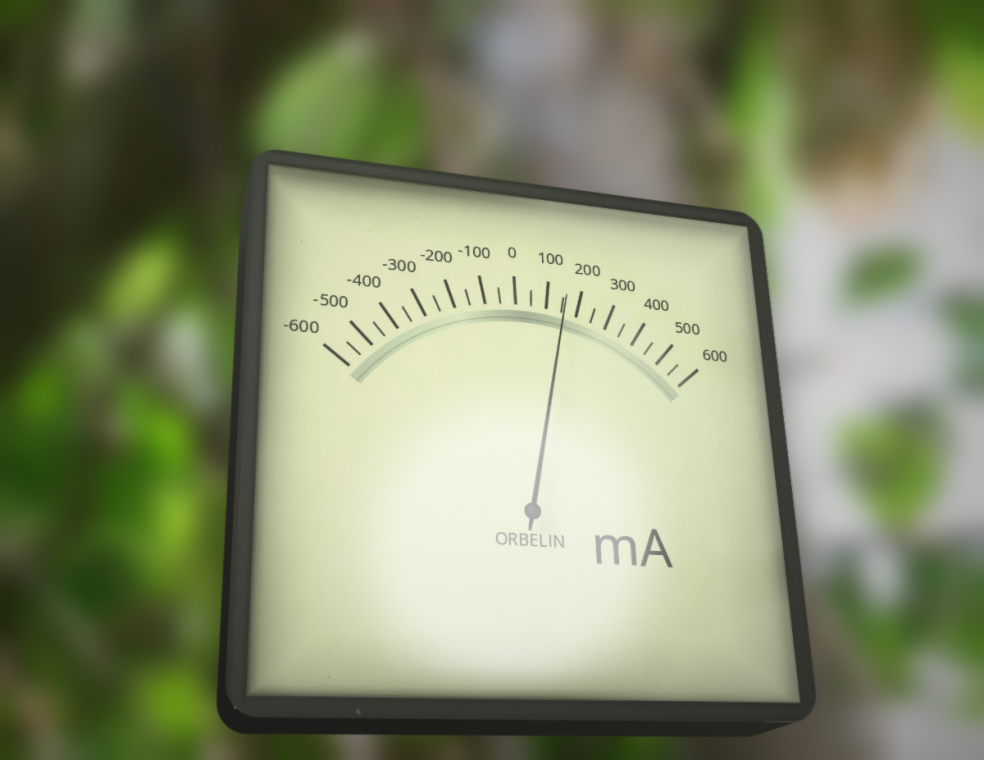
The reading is 150,mA
